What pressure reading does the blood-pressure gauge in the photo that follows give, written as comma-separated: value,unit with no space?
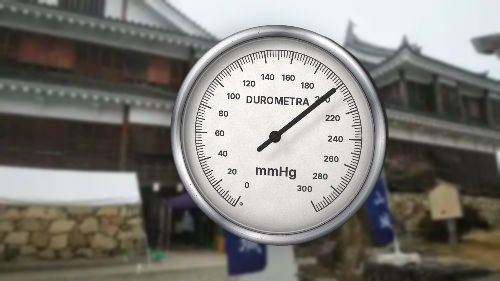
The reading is 200,mmHg
